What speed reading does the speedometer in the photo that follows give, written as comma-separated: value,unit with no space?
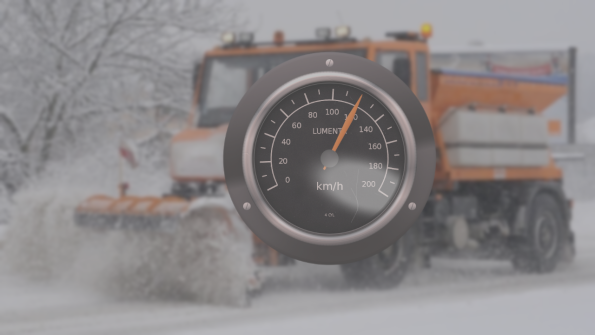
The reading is 120,km/h
